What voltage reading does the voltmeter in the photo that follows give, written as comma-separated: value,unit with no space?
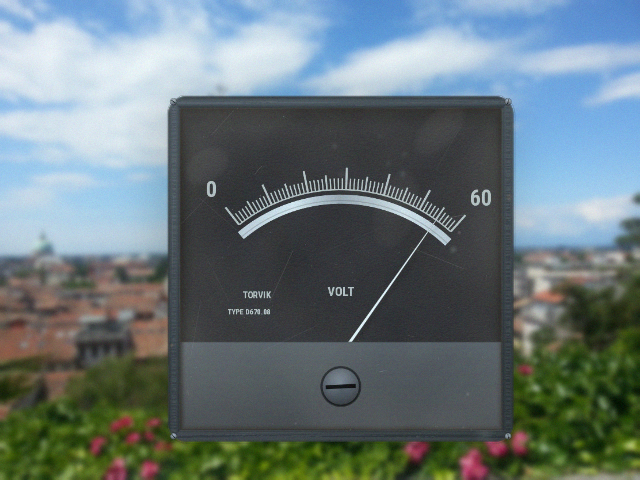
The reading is 55,V
